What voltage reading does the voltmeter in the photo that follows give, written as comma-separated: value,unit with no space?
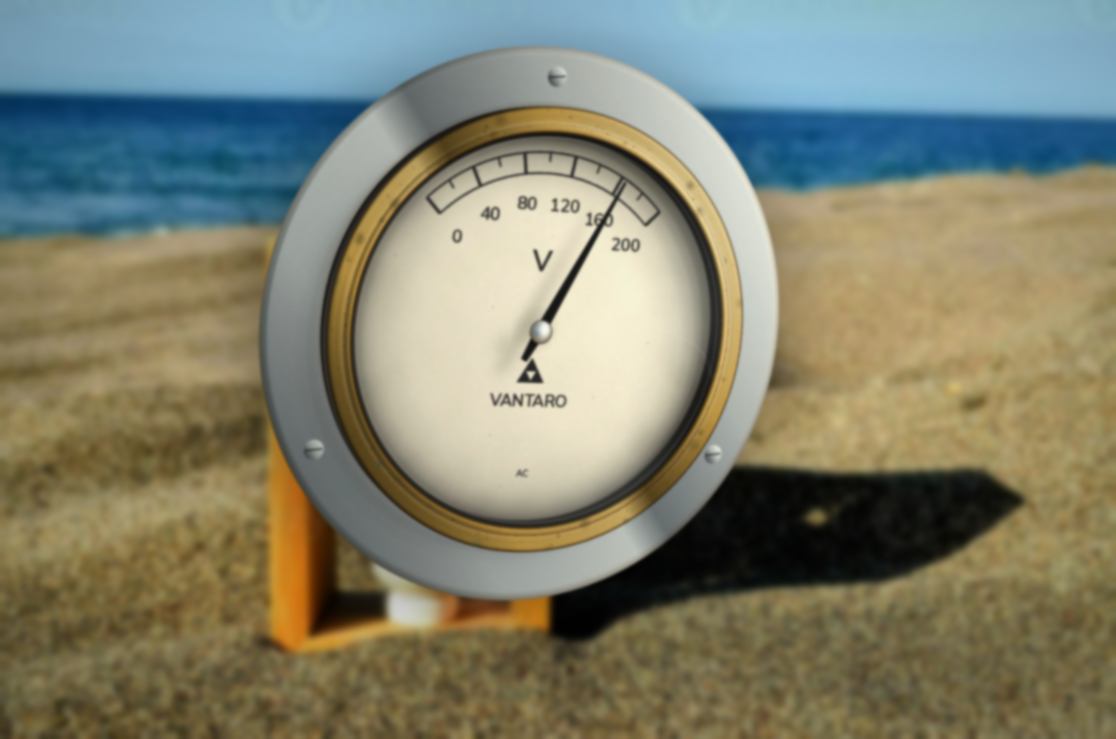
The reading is 160,V
